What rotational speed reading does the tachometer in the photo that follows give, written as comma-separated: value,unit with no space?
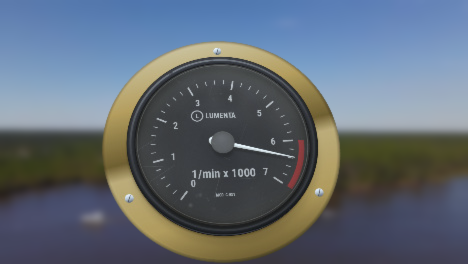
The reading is 6400,rpm
